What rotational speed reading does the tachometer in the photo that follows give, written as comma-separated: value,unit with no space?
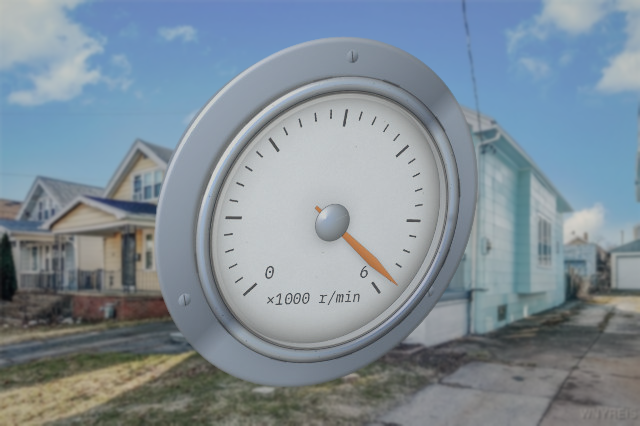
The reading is 5800,rpm
